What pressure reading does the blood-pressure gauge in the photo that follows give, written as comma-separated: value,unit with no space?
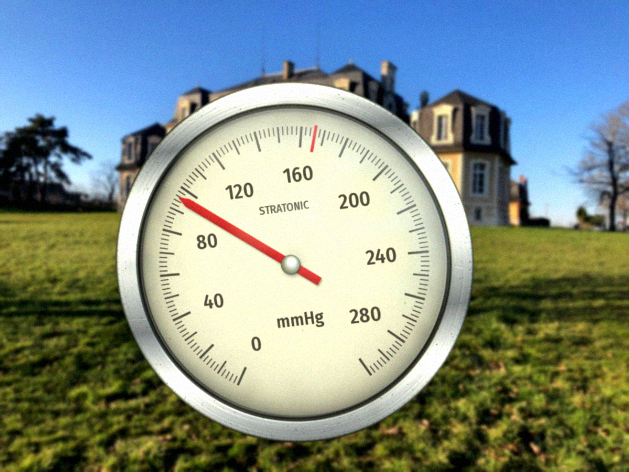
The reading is 96,mmHg
